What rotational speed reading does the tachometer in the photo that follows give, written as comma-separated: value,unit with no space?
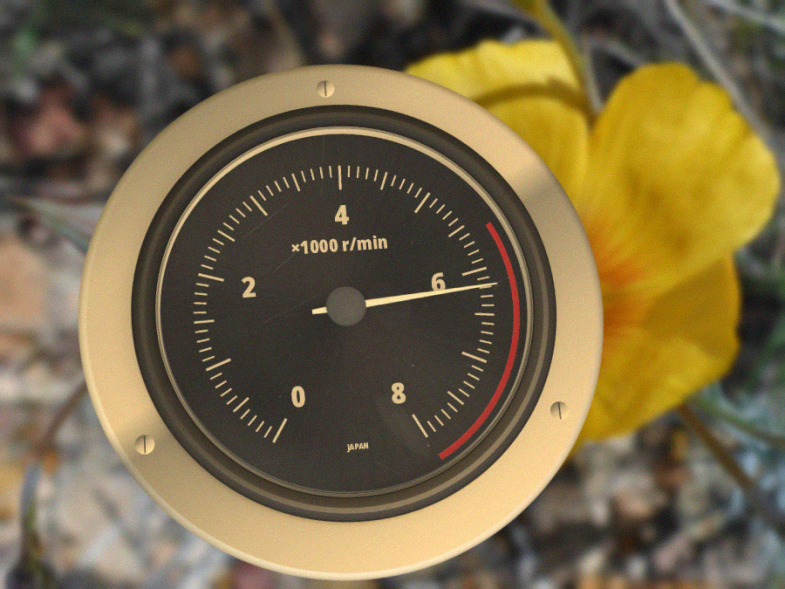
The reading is 6200,rpm
